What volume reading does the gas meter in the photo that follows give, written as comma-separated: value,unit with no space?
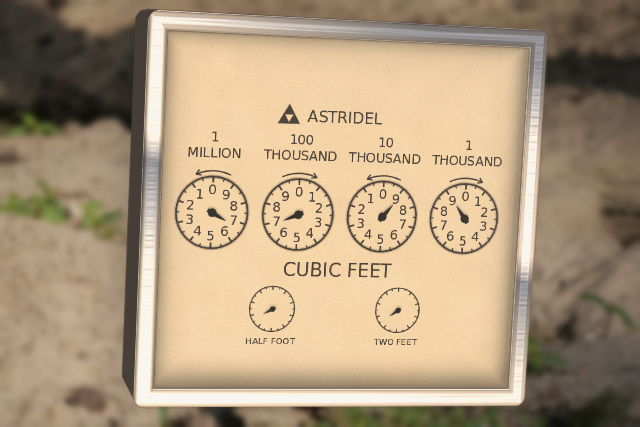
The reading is 668900,ft³
